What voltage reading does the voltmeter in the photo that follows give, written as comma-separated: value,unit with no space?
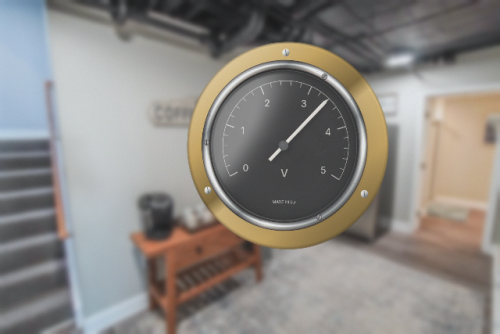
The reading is 3.4,V
